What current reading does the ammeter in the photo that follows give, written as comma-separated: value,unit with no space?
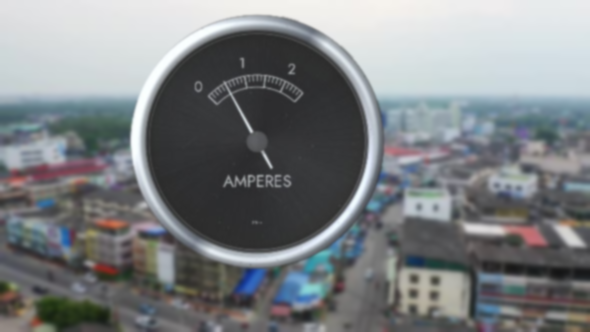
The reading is 0.5,A
